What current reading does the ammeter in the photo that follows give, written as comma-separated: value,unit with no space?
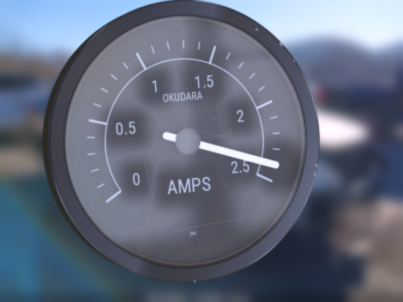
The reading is 2.4,A
